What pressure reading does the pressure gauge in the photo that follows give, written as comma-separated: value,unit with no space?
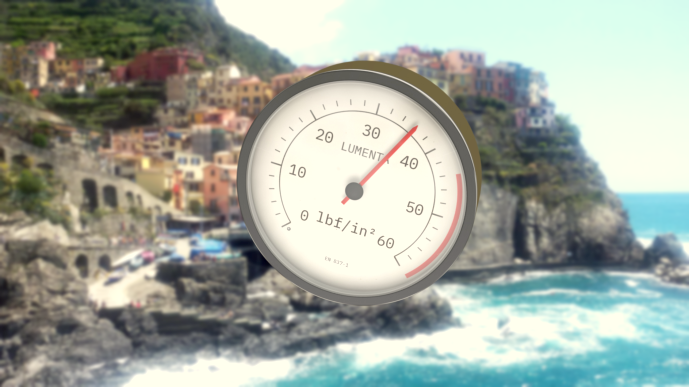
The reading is 36,psi
